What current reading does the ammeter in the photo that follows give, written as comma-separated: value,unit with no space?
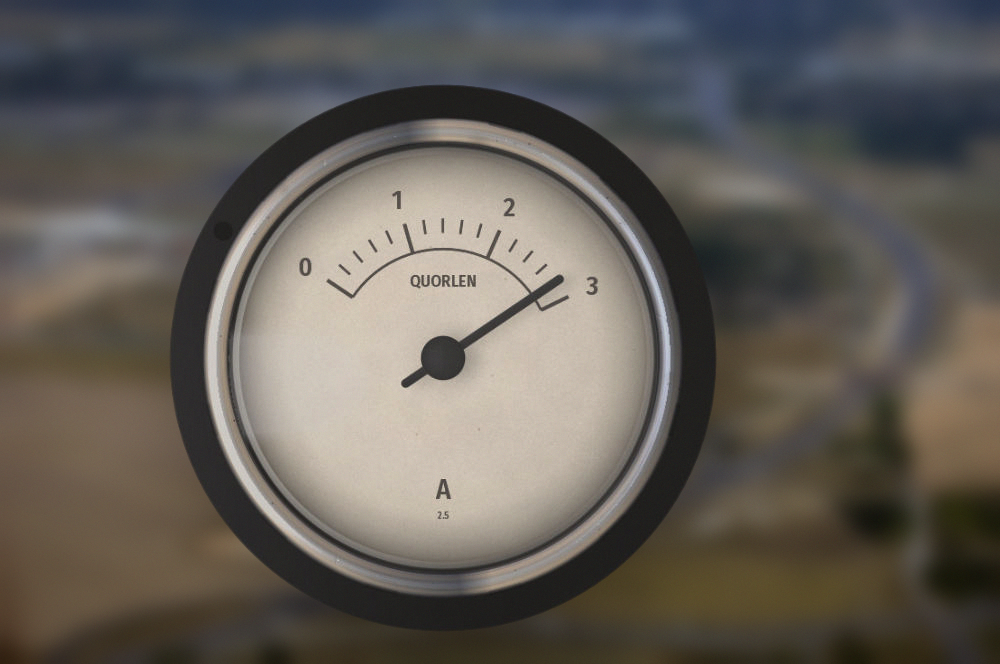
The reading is 2.8,A
